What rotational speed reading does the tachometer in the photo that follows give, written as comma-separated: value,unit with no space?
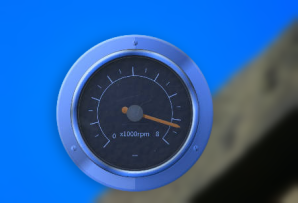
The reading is 7250,rpm
